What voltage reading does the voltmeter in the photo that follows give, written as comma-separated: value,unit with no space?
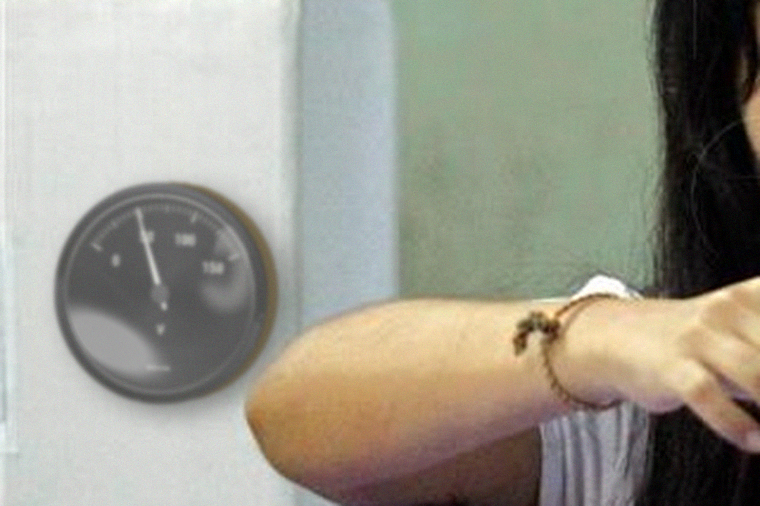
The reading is 50,V
